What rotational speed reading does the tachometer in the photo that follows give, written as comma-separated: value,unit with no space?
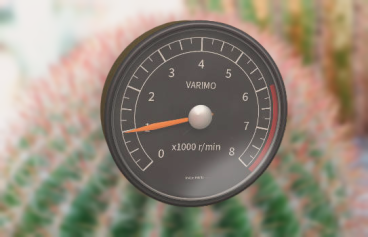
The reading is 1000,rpm
